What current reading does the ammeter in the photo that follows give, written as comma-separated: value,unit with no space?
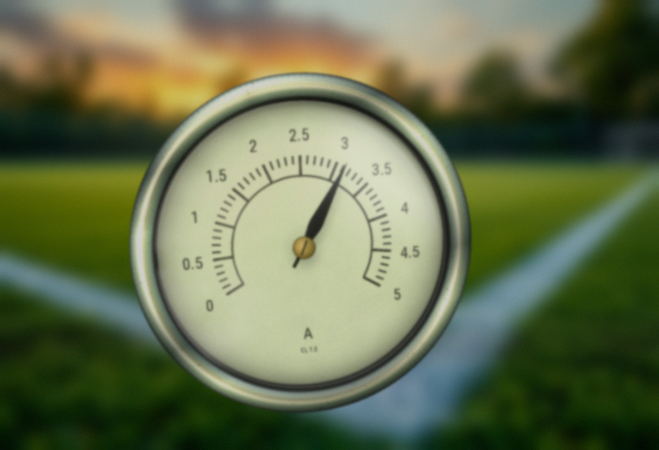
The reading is 3.1,A
